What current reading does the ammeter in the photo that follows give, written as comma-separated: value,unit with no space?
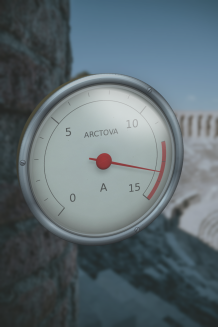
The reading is 13.5,A
